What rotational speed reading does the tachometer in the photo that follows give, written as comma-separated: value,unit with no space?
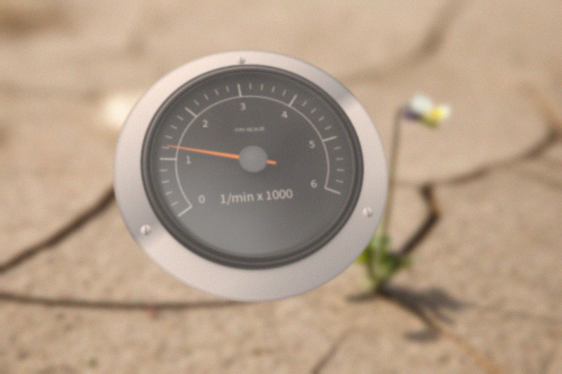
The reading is 1200,rpm
